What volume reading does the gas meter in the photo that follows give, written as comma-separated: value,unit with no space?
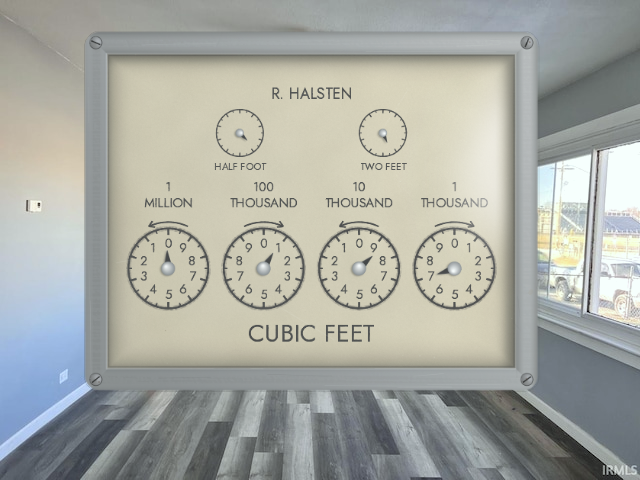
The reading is 8700,ft³
